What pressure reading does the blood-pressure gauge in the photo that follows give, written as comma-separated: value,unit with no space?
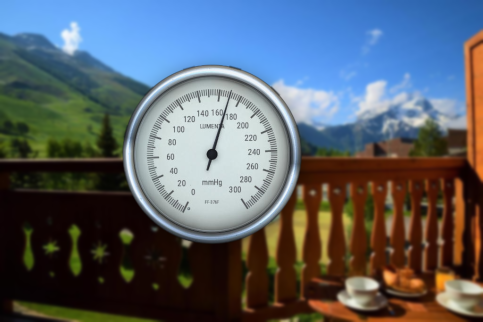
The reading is 170,mmHg
